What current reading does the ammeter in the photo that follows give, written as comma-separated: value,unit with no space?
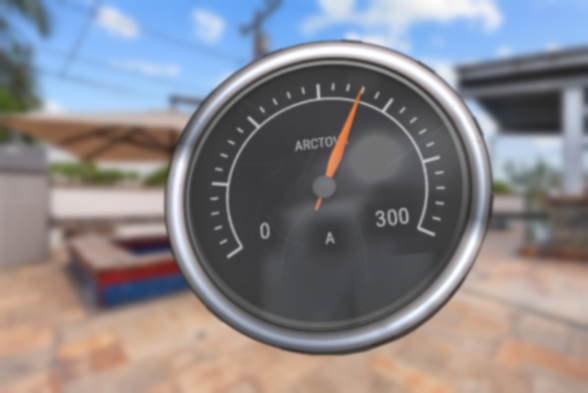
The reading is 180,A
